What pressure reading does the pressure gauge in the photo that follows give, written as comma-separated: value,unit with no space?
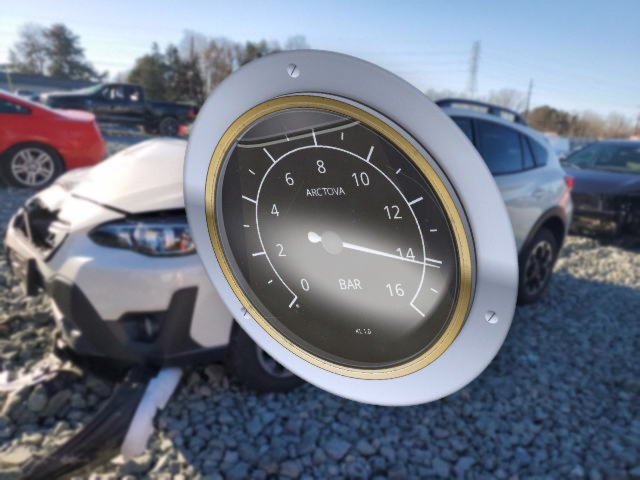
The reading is 14,bar
